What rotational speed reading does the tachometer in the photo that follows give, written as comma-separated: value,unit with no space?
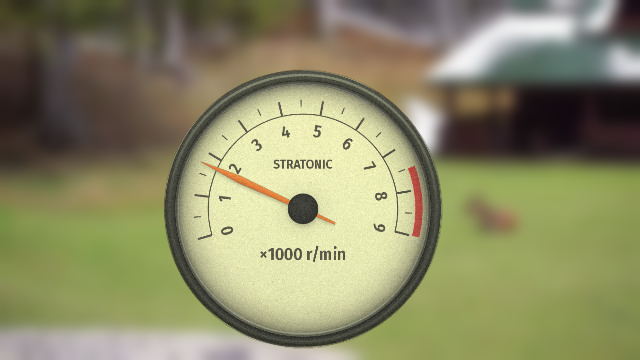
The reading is 1750,rpm
